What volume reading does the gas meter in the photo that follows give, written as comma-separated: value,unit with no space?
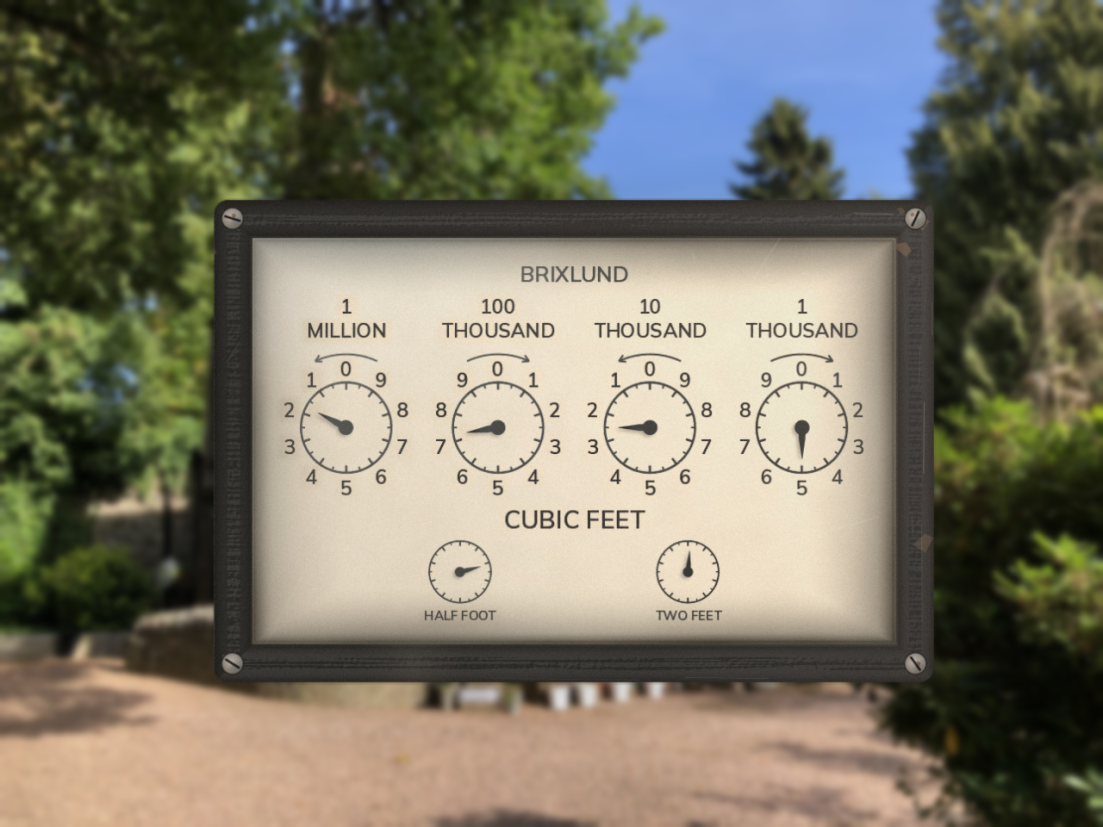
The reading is 172500,ft³
